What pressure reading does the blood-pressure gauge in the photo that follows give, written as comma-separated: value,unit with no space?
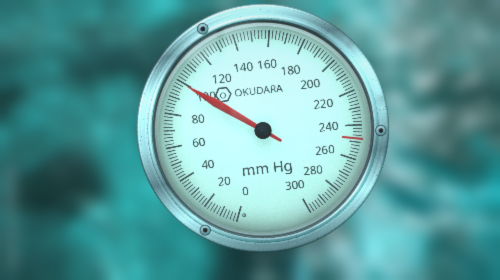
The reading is 100,mmHg
